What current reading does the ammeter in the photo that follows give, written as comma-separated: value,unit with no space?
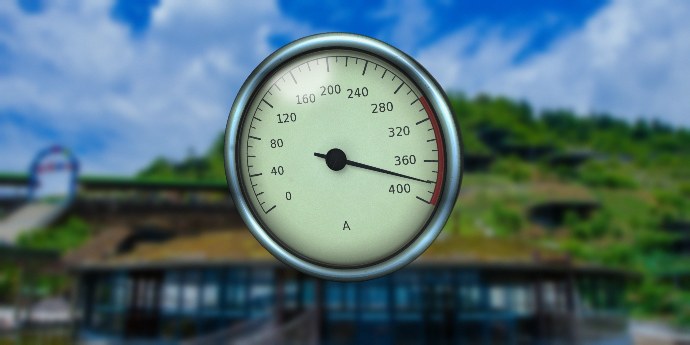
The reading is 380,A
